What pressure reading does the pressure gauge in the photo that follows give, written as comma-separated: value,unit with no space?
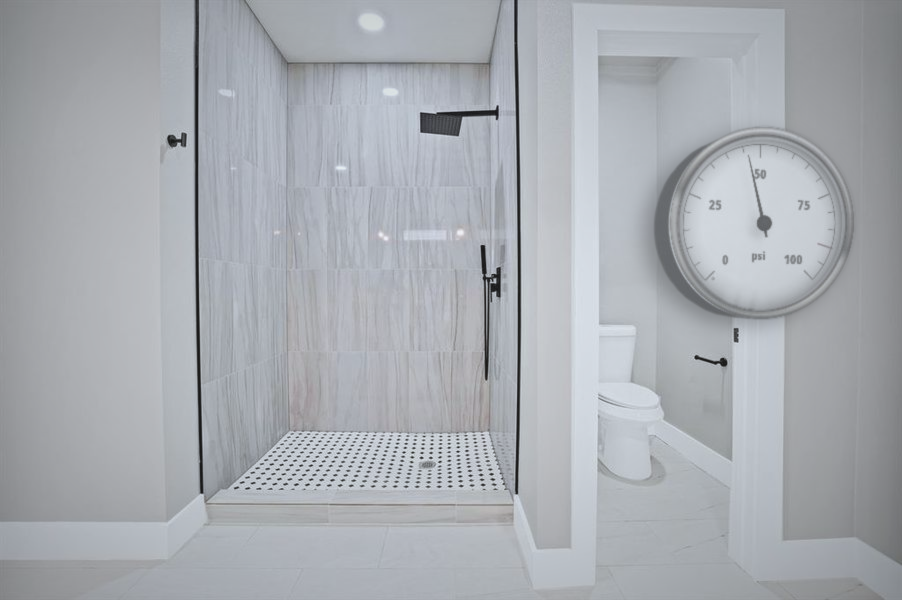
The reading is 45,psi
